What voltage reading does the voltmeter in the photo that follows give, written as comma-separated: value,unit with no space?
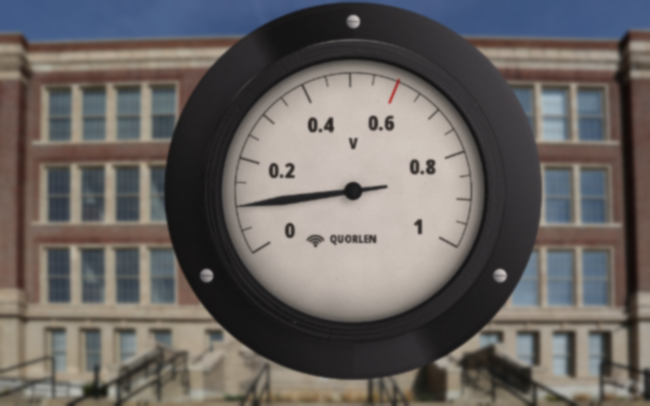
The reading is 0.1,V
